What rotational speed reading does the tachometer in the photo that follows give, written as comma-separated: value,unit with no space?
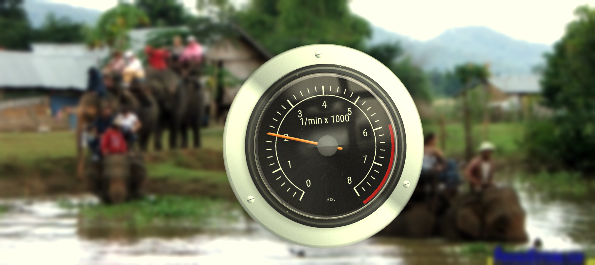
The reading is 2000,rpm
